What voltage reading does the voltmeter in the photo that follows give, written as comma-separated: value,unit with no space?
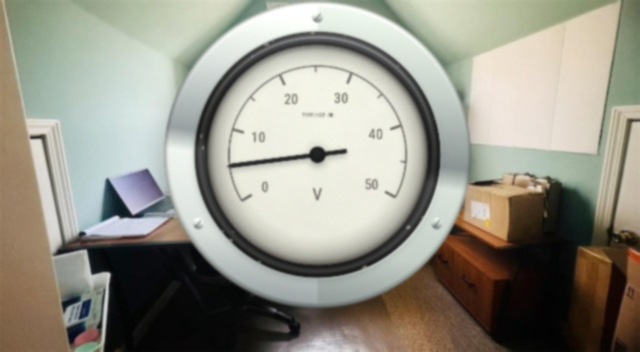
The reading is 5,V
